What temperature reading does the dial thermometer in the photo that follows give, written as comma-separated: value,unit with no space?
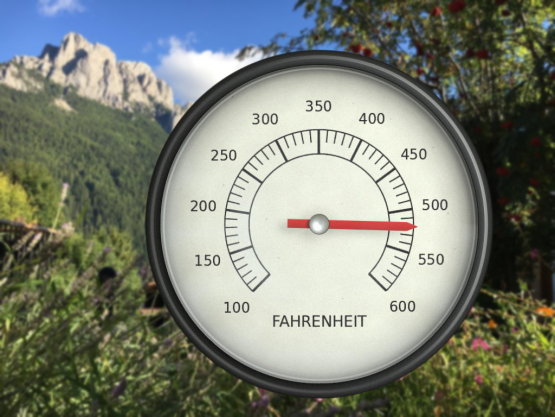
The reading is 520,°F
